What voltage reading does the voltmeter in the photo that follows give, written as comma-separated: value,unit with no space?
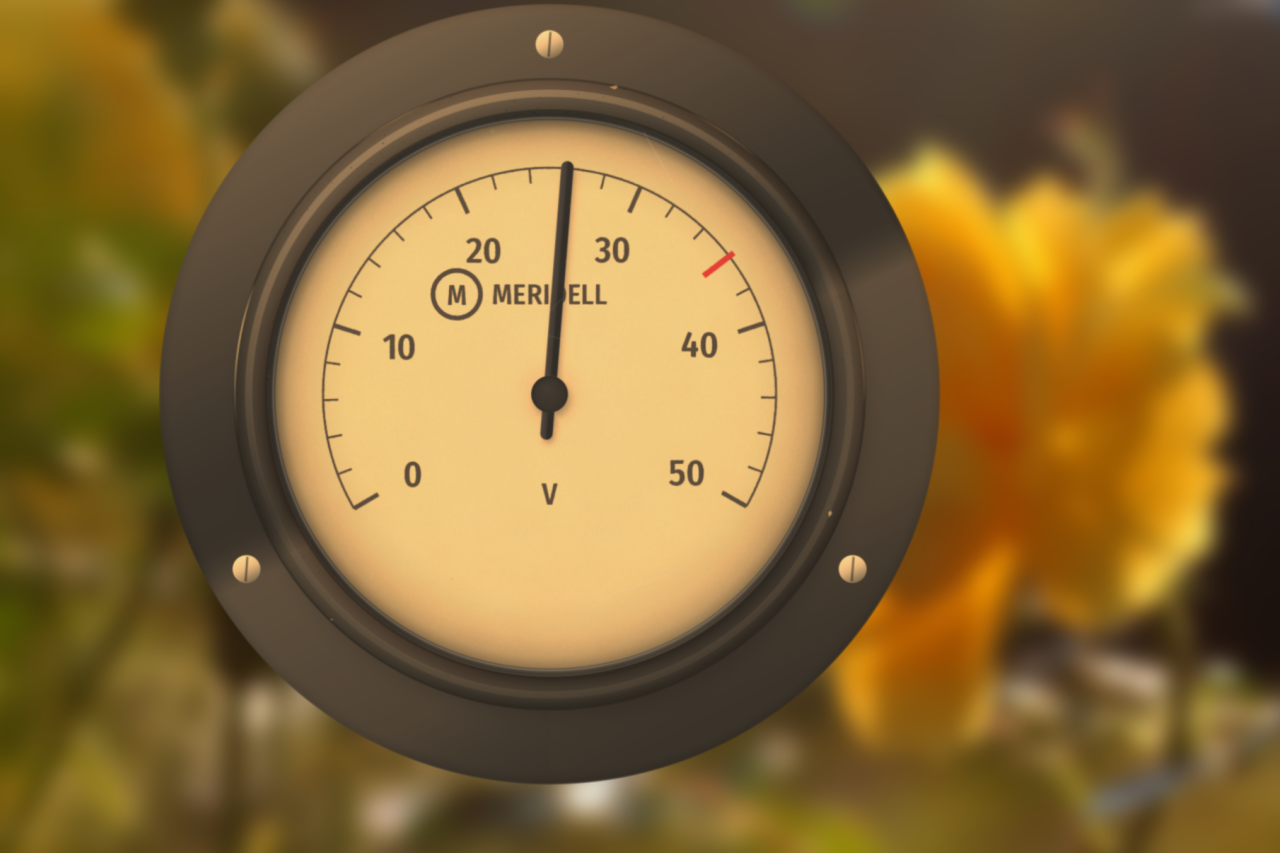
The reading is 26,V
